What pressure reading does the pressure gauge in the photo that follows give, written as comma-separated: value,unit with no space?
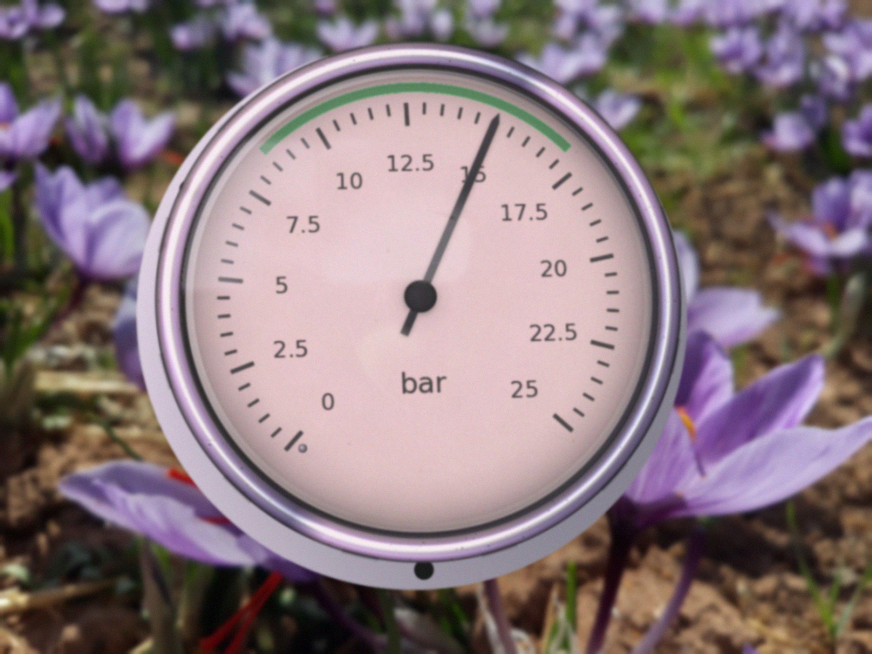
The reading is 15,bar
